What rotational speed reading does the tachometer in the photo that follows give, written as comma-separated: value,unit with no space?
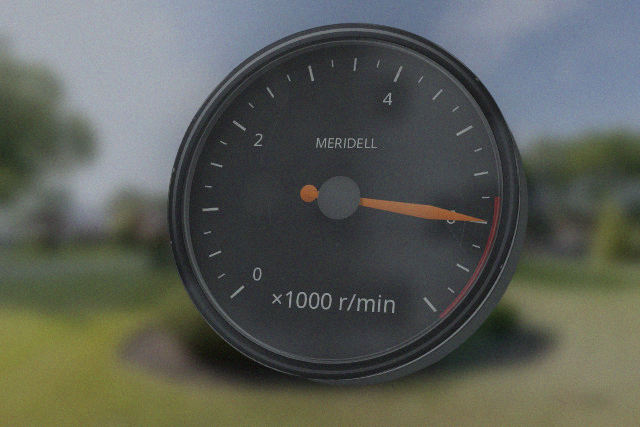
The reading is 6000,rpm
